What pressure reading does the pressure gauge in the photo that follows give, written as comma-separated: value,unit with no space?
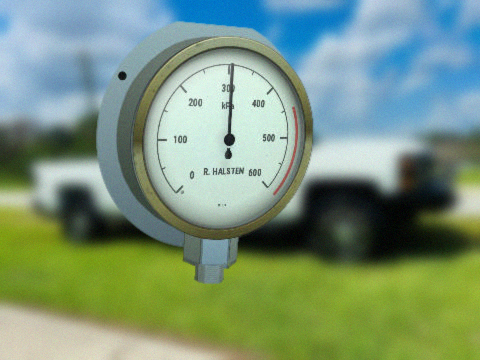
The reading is 300,kPa
